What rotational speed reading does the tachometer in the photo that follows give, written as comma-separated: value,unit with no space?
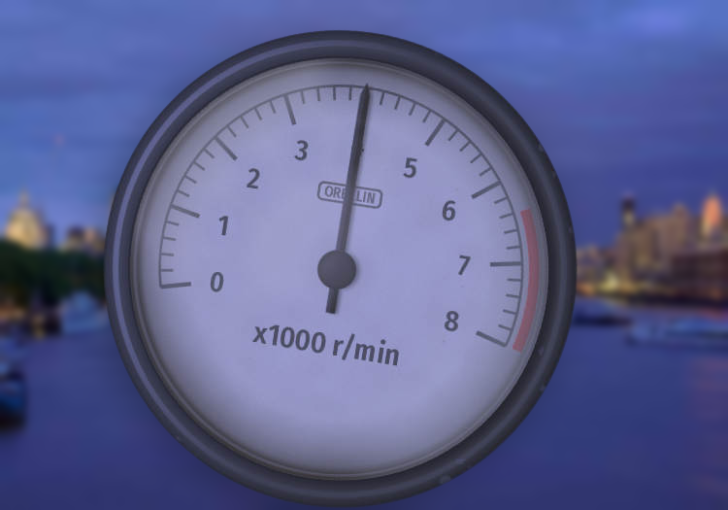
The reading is 4000,rpm
